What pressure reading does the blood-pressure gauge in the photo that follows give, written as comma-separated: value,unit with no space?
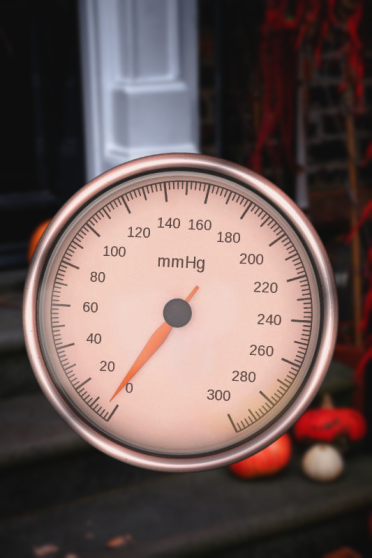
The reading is 4,mmHg
